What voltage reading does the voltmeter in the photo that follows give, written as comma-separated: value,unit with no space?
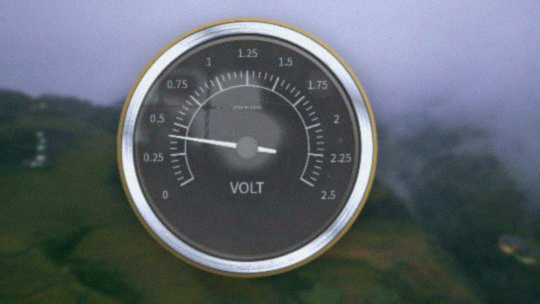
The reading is 0.4,V
